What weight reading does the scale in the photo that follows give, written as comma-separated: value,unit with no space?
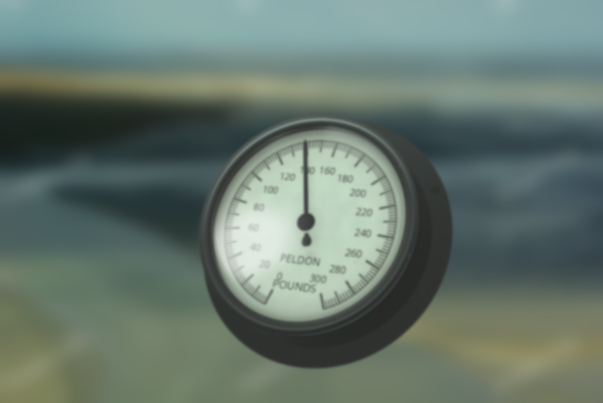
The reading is 140,lb
